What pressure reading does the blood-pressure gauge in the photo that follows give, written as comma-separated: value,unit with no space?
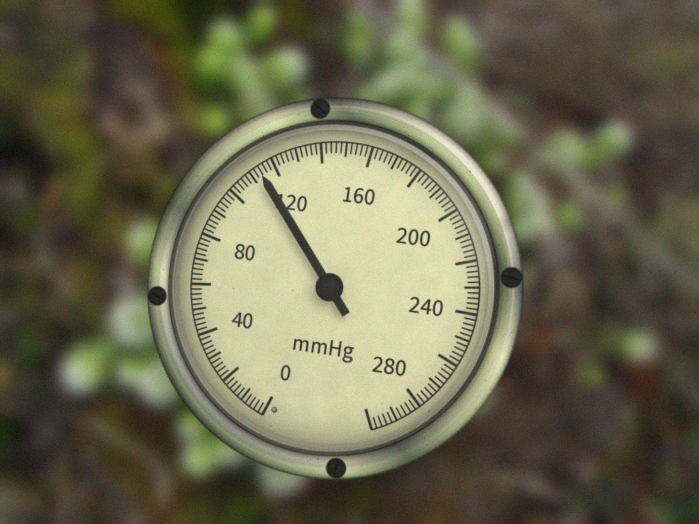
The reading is 114,mmHg
